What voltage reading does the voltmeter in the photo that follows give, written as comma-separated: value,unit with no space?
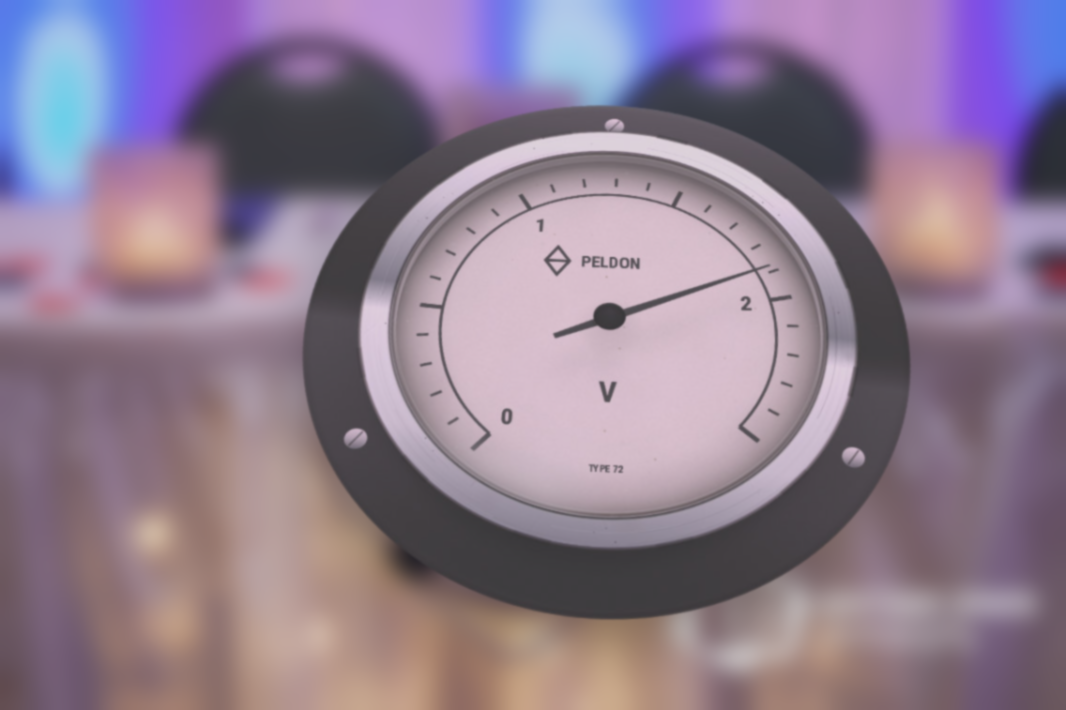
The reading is 1.9,V
